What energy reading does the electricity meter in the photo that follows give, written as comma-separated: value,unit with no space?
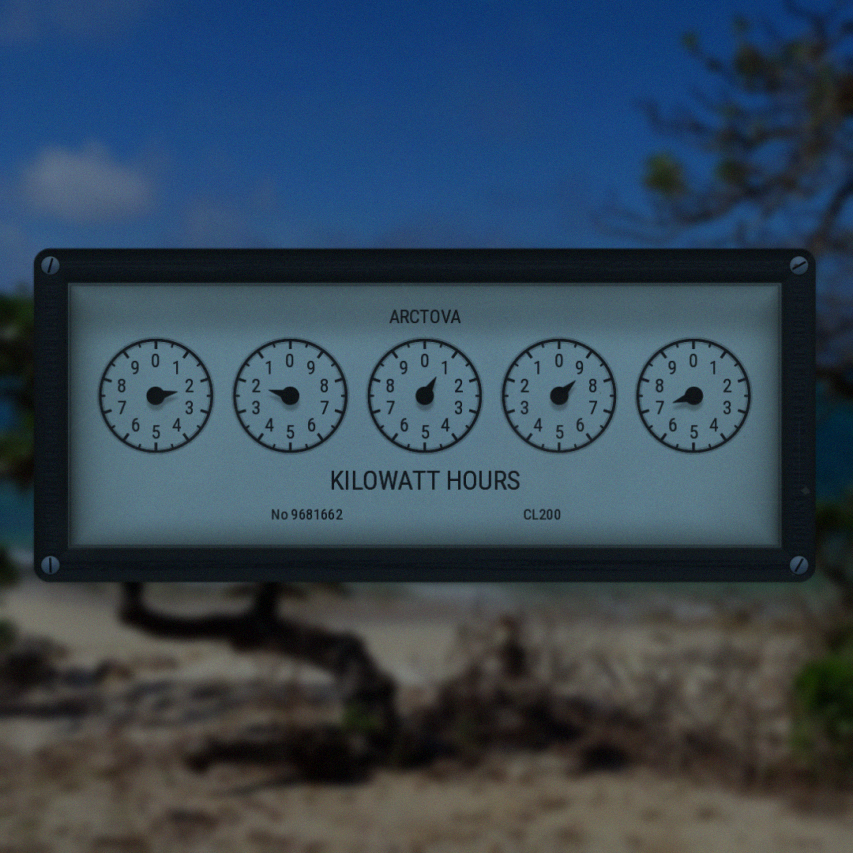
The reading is 22087,kWh
